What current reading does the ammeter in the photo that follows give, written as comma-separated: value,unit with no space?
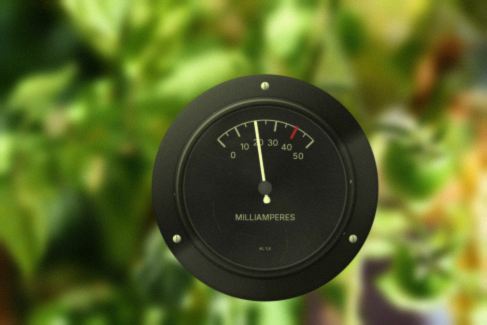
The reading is 20,mA
